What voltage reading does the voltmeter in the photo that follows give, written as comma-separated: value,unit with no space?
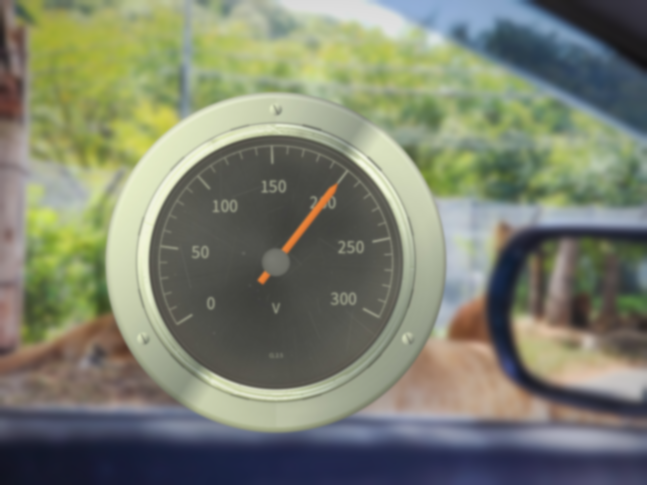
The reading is 200,V
